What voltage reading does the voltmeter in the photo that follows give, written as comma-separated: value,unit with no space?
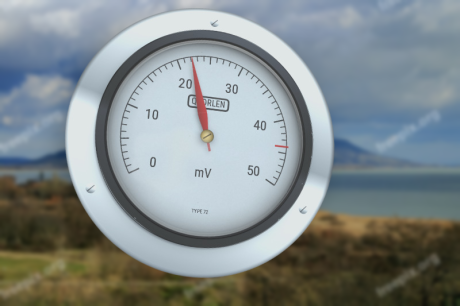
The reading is 22,mV
